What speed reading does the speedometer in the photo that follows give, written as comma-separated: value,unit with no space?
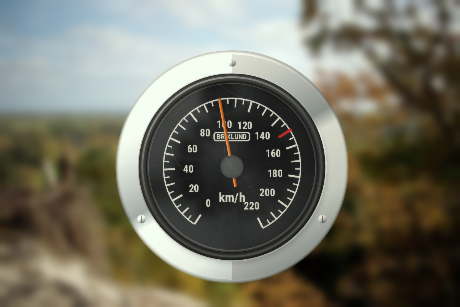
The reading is 100,km/h
